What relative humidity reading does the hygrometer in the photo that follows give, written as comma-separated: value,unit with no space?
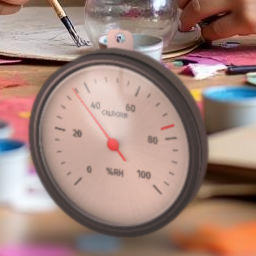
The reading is 36,%
